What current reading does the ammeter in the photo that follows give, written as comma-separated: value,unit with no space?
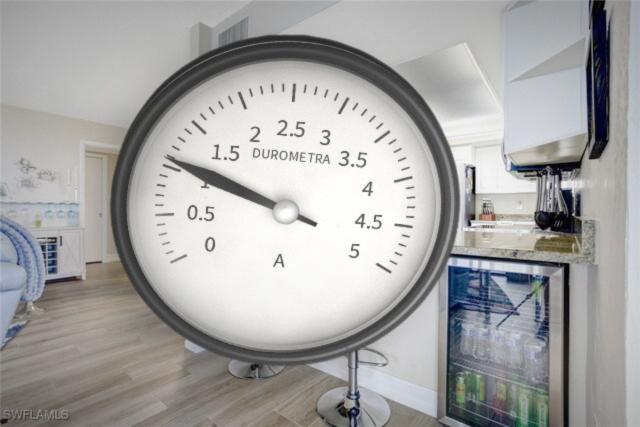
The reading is 1.1,A
